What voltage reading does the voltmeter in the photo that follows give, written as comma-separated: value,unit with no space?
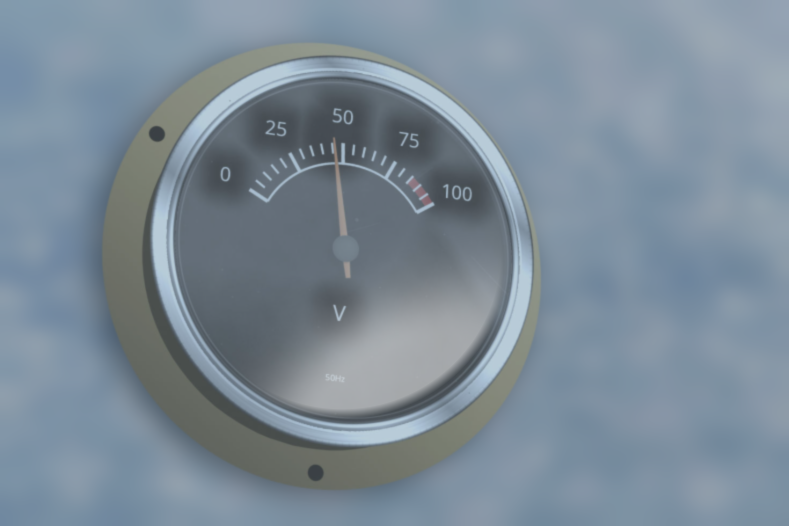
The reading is 45,V
